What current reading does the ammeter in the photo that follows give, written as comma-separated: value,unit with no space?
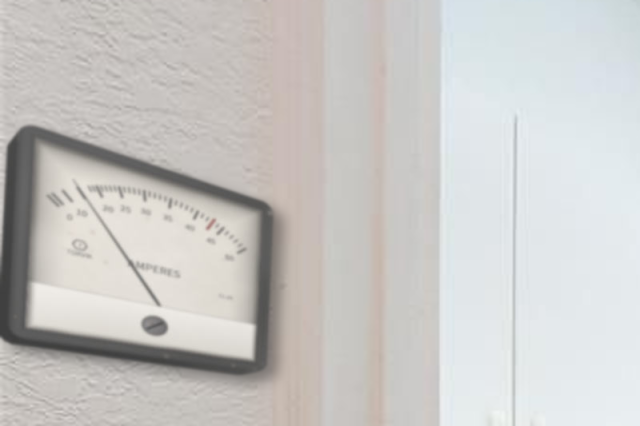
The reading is 15,A
